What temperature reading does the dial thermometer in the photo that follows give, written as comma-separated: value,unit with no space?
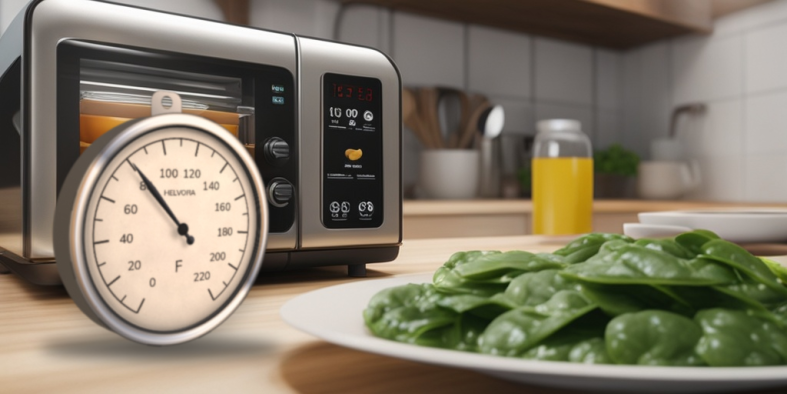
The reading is 80,°F
